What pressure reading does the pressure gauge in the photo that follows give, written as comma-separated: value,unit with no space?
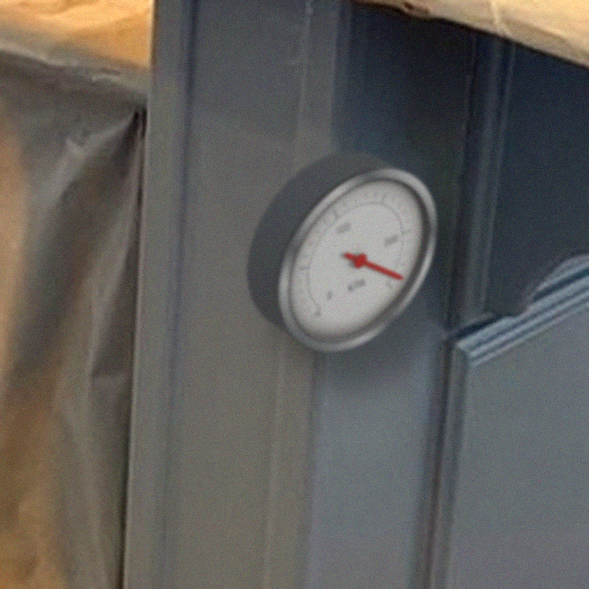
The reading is 240,kPa
